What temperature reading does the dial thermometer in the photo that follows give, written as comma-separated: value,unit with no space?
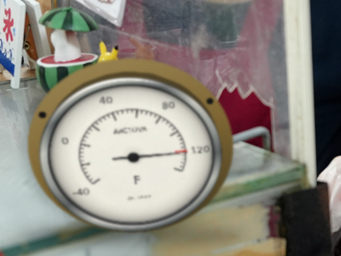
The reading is 120,°F
